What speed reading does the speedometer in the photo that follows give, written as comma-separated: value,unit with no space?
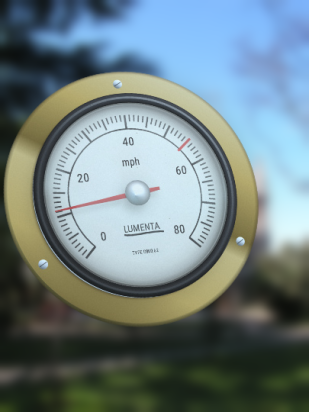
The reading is 11,mph
